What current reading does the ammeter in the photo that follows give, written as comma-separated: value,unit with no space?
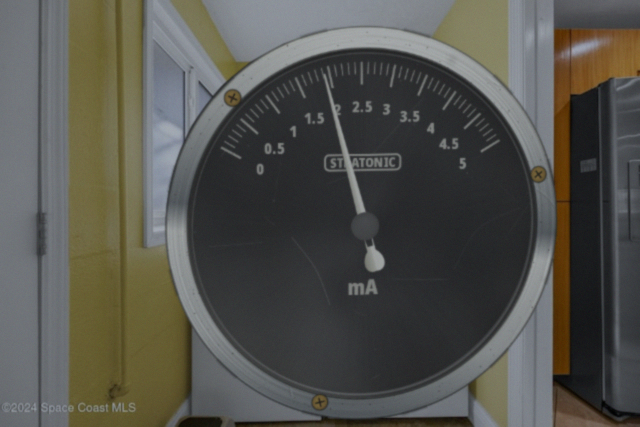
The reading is 1.9,mA
